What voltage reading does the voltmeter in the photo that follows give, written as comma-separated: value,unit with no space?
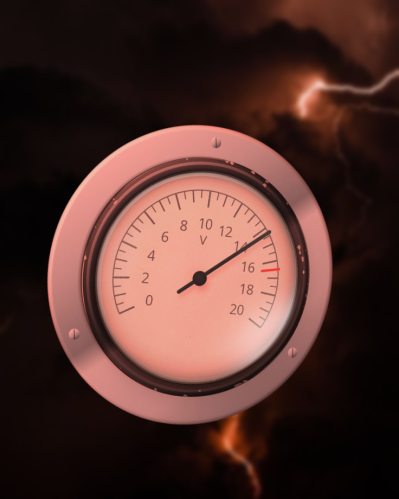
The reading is 14.25,V
